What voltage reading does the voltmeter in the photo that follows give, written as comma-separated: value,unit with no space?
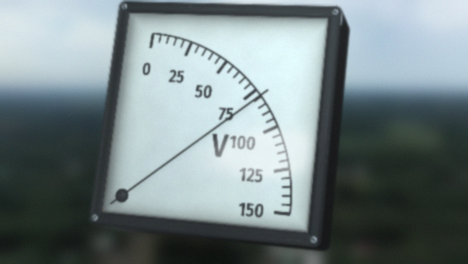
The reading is 80,V
